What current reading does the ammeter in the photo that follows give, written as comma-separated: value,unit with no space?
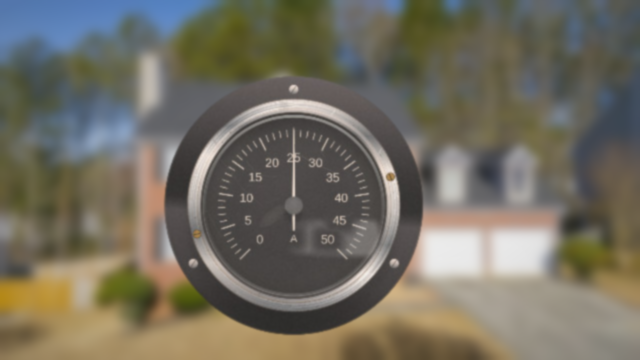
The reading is 25,A
